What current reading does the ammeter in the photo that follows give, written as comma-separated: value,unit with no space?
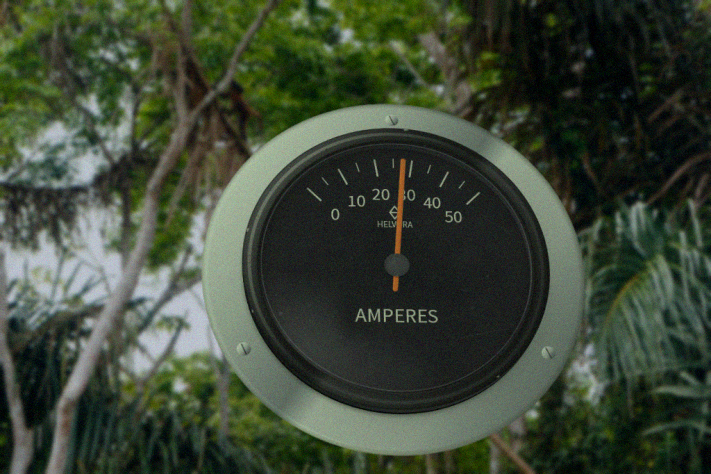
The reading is 27.5,A
